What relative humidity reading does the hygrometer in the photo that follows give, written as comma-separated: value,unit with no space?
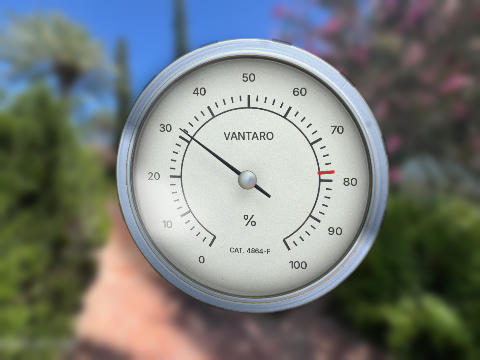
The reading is 32,%
